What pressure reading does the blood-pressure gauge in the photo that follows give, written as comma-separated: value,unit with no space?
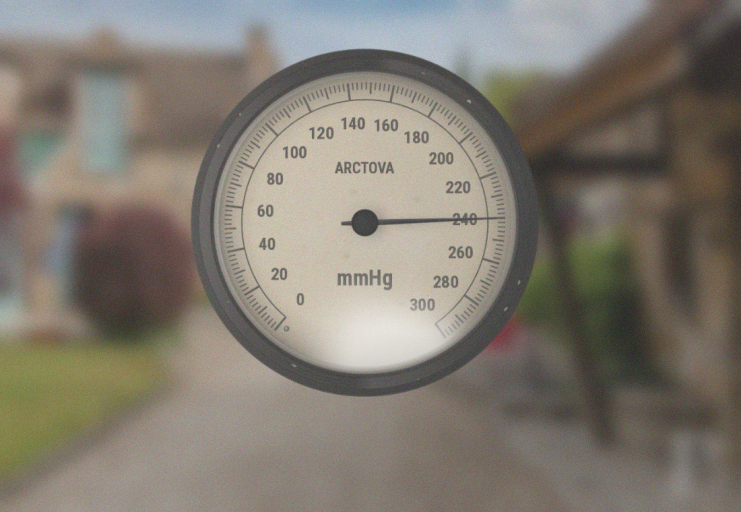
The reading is 240,mmHg
